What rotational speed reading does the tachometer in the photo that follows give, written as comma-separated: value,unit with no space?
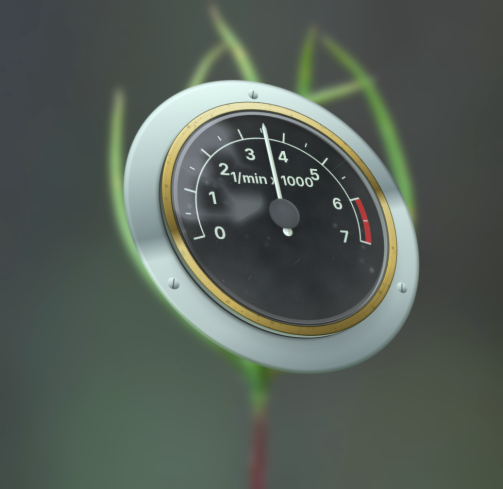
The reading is 3500,rpm
